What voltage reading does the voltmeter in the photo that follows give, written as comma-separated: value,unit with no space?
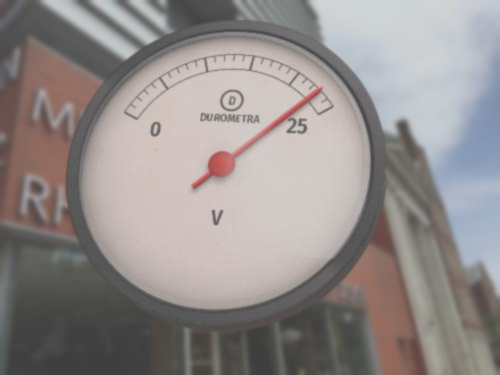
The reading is 23,V
